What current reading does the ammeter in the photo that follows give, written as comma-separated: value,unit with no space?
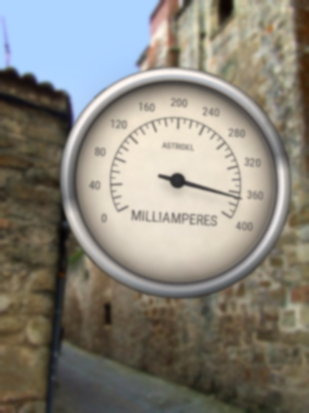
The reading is 370,mA
